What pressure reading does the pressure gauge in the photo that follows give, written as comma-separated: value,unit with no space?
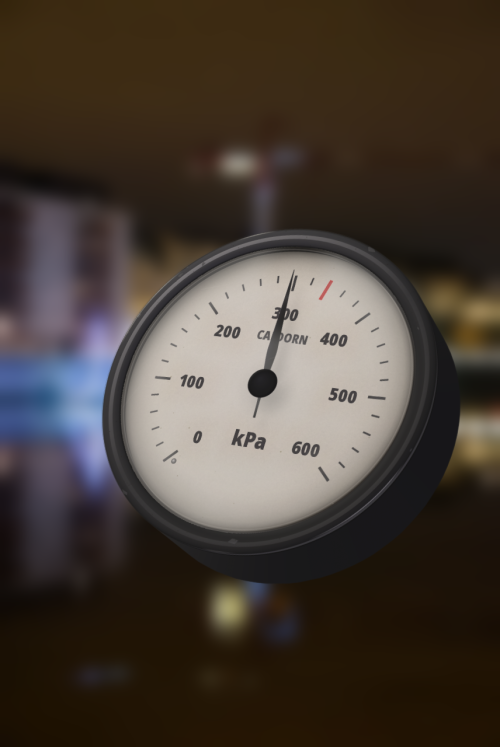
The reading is 300,kPa
